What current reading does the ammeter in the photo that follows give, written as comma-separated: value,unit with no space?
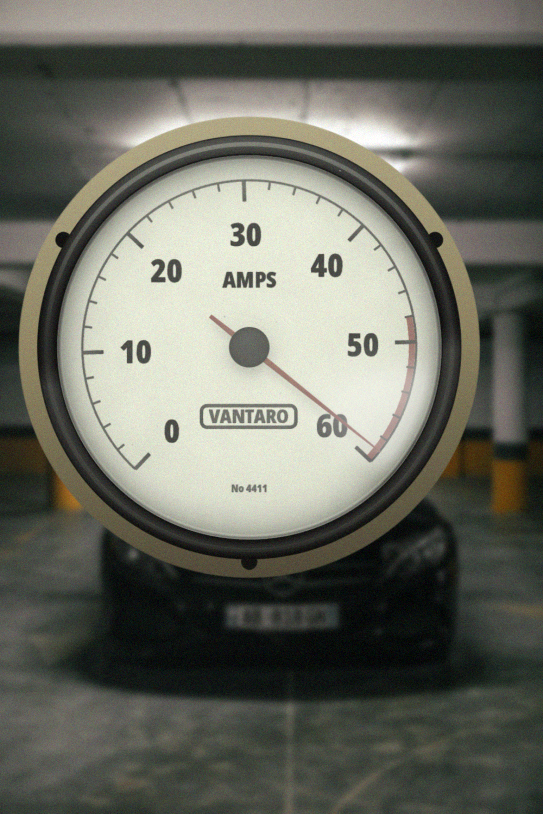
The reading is 59,A
